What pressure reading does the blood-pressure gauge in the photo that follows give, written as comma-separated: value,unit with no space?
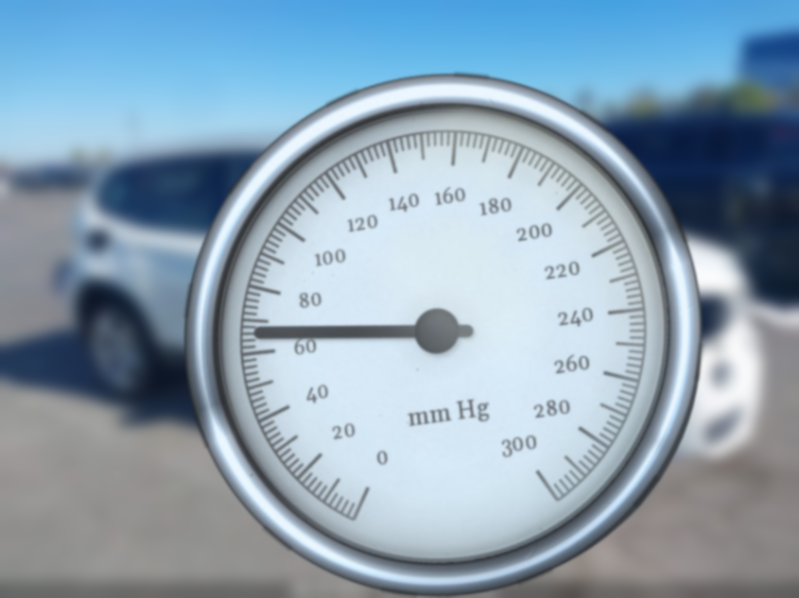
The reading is 66,mmHg
